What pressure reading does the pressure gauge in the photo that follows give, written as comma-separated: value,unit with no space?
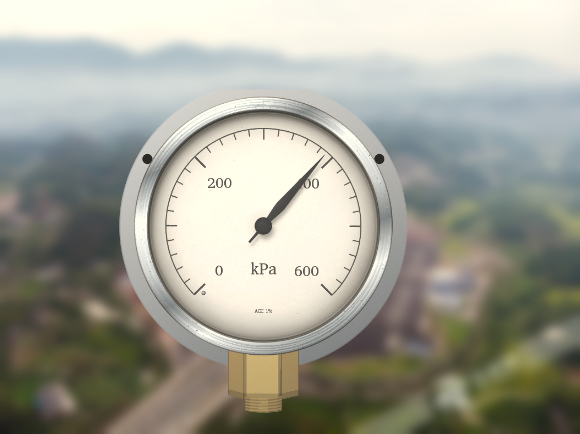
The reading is 390,kPa
